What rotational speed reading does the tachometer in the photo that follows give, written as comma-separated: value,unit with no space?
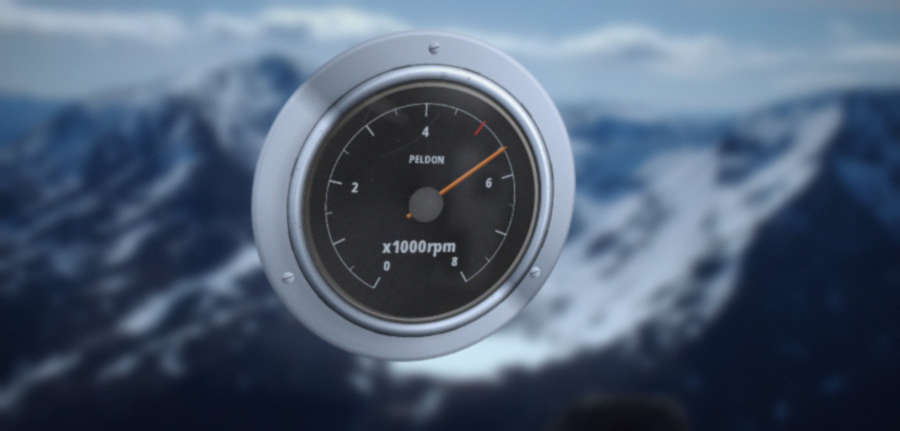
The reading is 5500,rpm
